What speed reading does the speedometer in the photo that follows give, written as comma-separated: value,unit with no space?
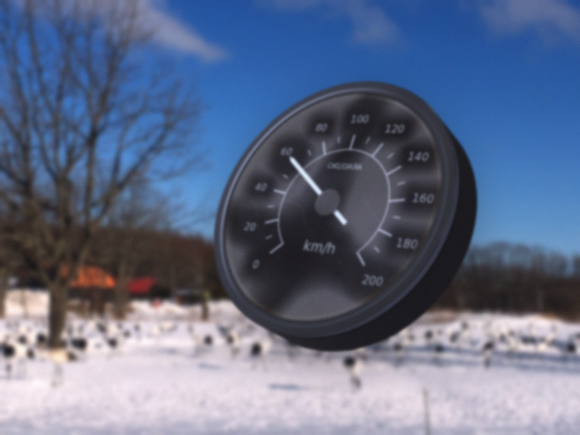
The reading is 60,km/h
